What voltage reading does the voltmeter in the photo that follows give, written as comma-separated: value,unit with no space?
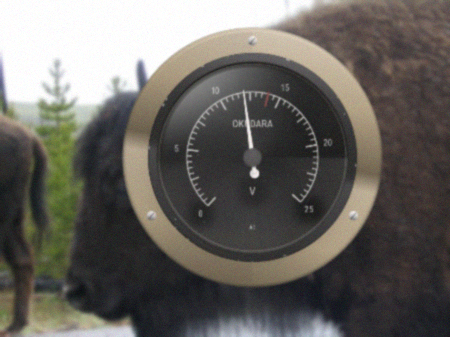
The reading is 12,V
